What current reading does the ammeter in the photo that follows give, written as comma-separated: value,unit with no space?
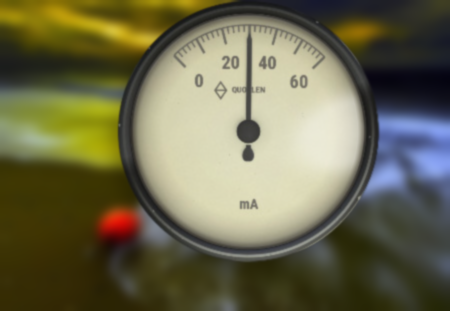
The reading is 30,mA
